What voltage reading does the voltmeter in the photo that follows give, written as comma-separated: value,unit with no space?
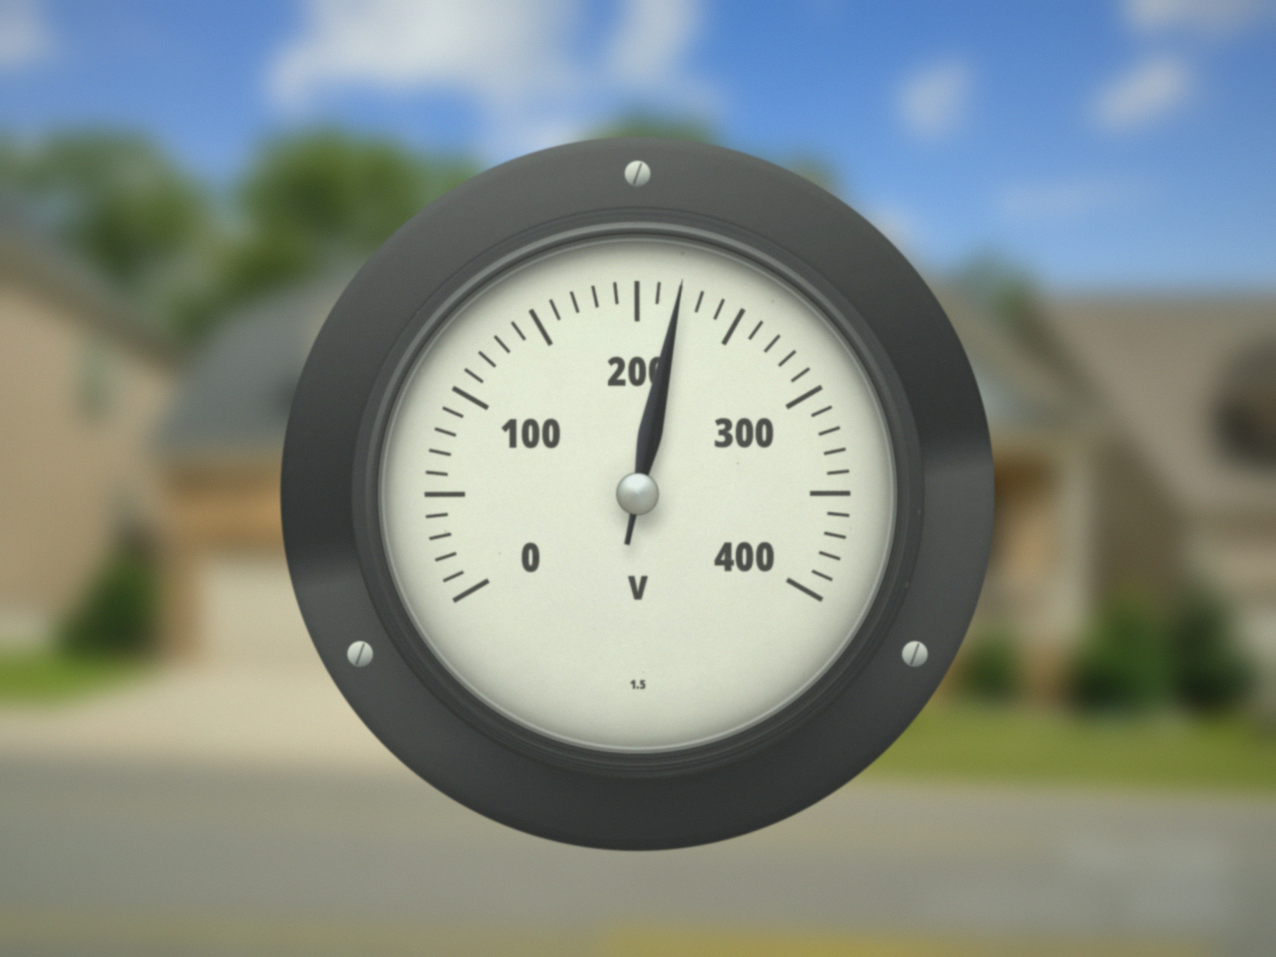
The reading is 220,V
